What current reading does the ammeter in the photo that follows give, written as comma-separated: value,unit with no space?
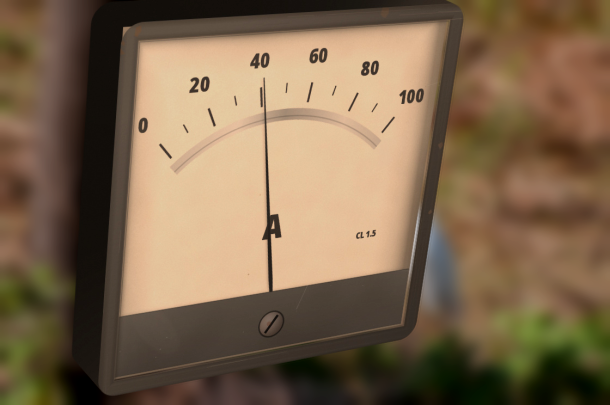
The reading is 40,A
